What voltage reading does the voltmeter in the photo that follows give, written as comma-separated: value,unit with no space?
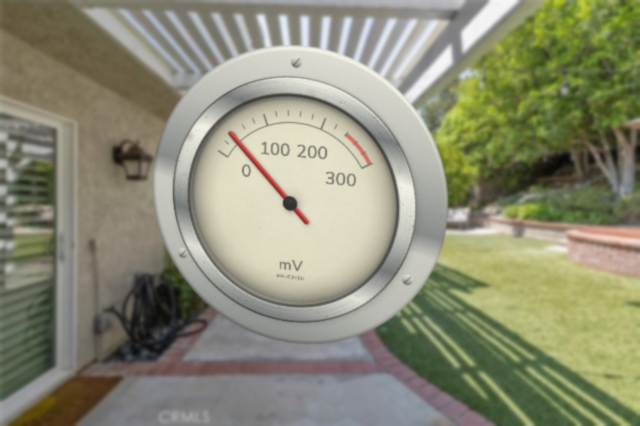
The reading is 40,mV
